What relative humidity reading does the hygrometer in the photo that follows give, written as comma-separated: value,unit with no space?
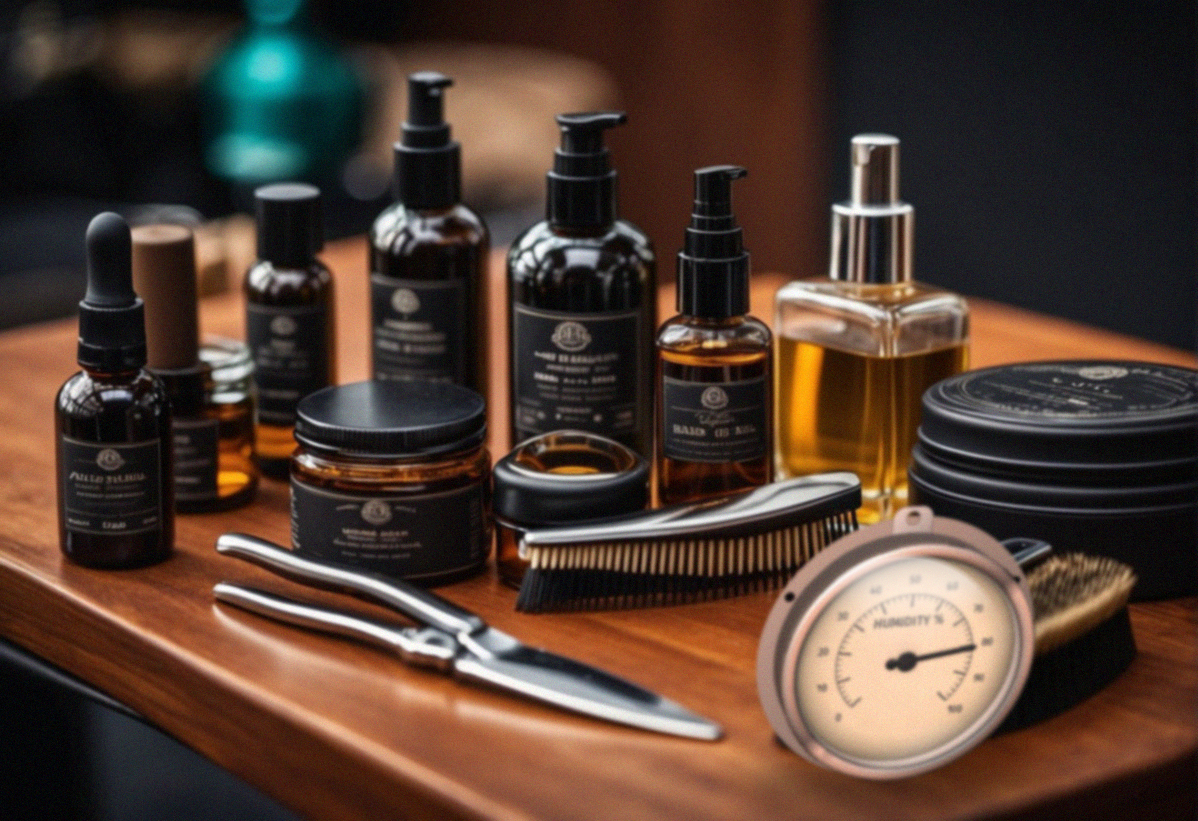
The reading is 80,%
